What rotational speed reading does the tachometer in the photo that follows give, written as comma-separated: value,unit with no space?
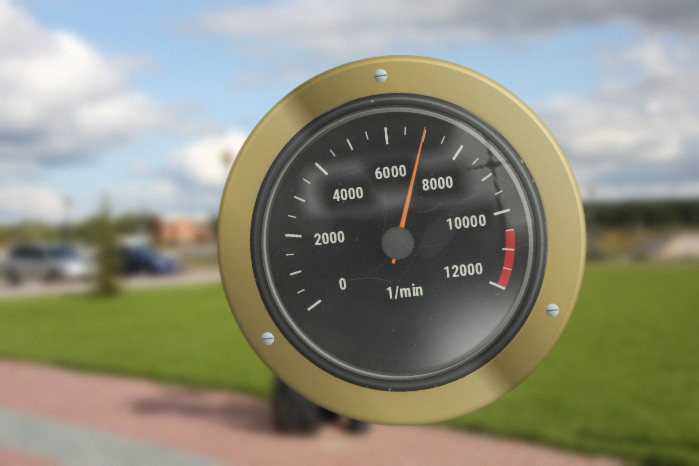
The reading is 7000,rpm
